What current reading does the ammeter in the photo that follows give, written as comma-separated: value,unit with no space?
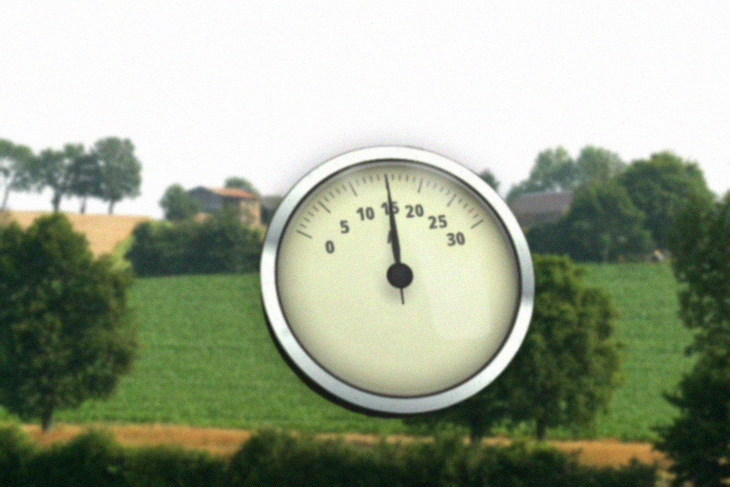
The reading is 15,A
